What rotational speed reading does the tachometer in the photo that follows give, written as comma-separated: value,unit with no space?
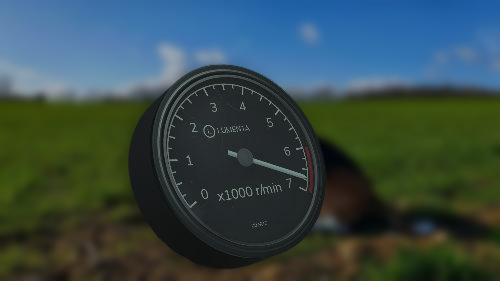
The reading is 6750,rpm
